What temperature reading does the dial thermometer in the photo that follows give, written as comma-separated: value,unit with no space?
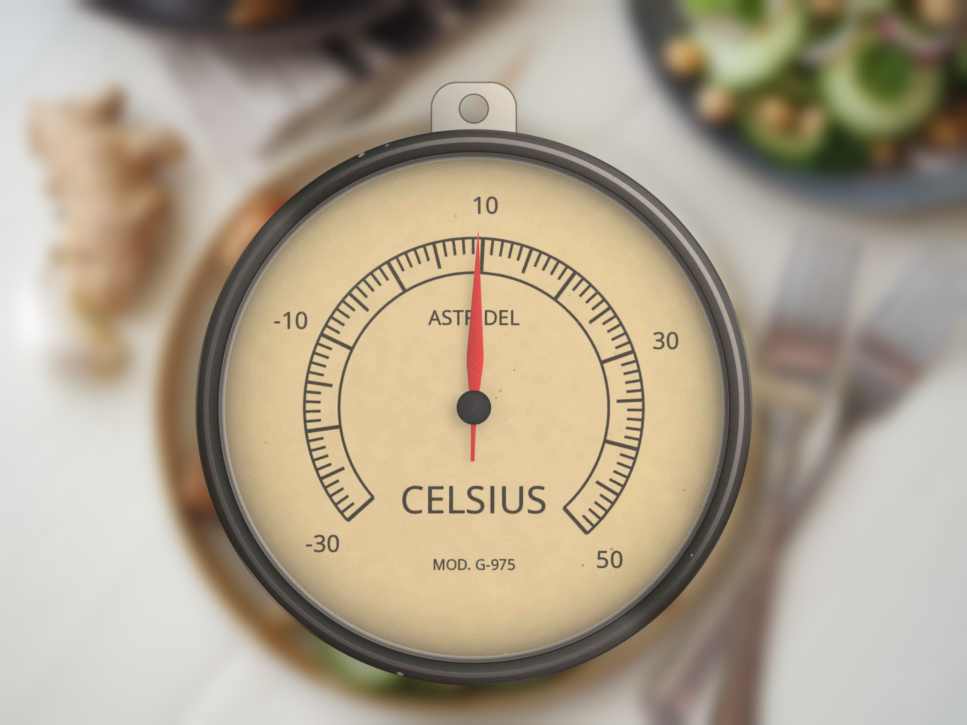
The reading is 9.5,°C
